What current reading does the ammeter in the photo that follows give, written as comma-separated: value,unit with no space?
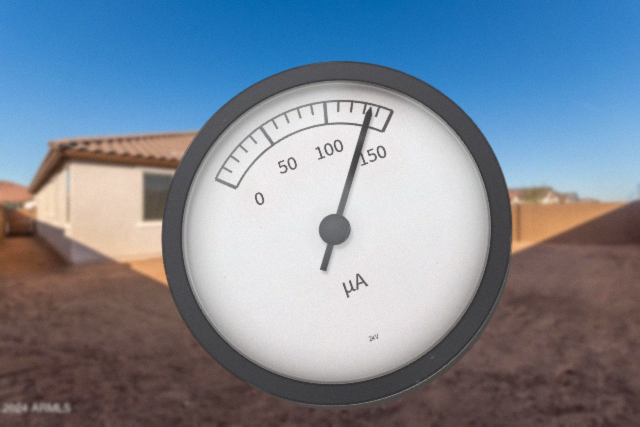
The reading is 135,µA
